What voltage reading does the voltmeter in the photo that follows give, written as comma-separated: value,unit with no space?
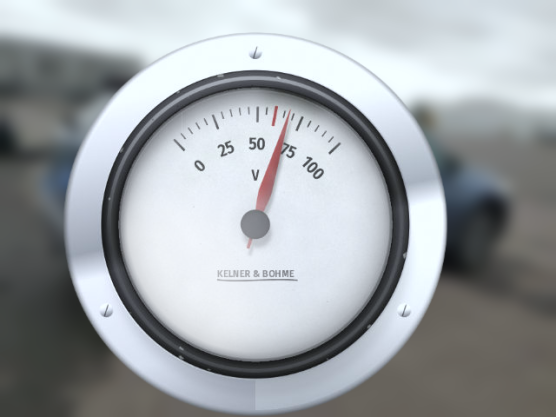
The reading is 67.5,V
